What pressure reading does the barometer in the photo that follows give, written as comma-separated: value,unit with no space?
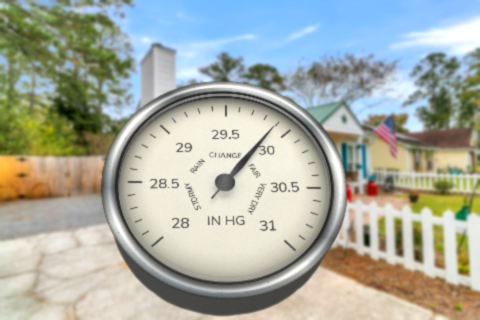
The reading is 29.9,inHg
